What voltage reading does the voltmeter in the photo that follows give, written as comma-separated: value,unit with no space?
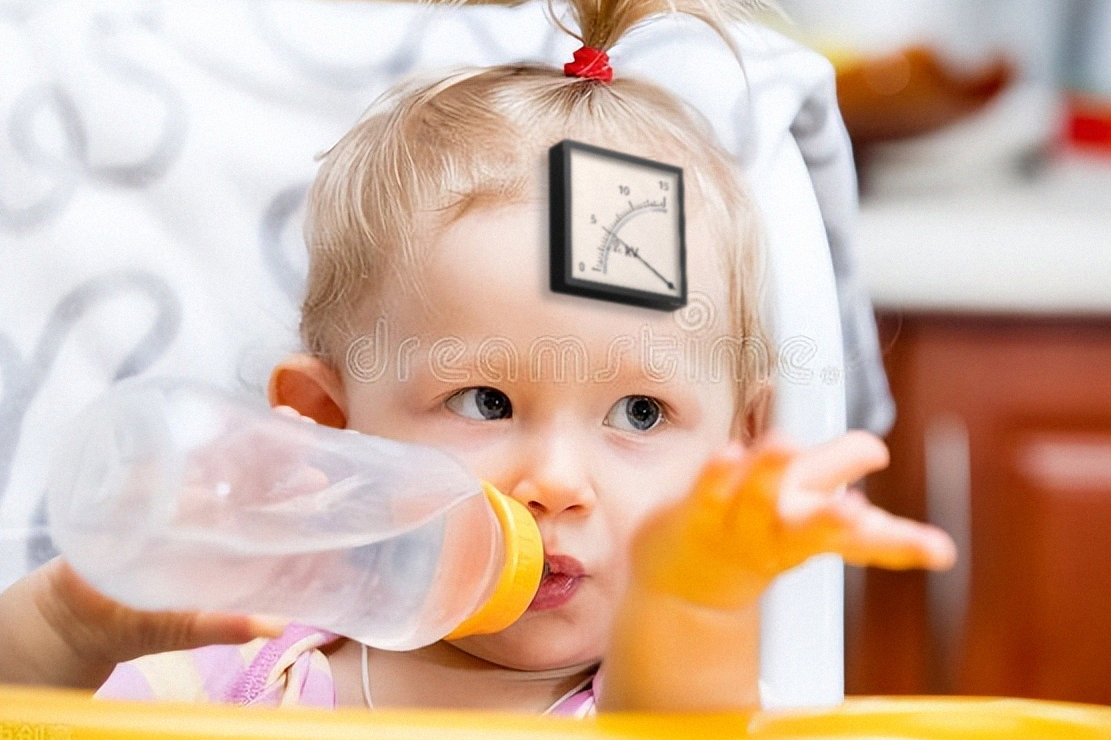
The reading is 5,kV
